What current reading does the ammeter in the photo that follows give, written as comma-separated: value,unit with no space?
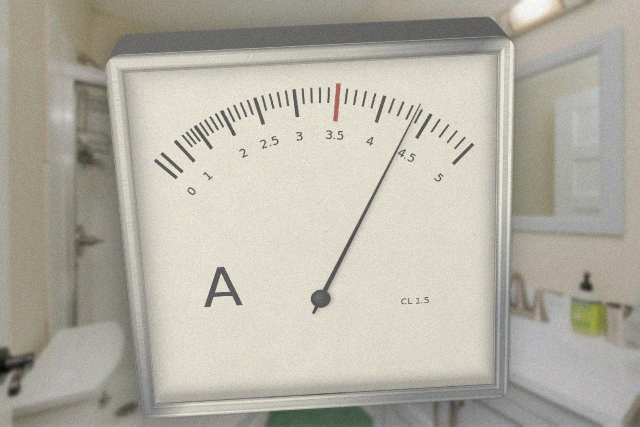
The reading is 4.35,A
